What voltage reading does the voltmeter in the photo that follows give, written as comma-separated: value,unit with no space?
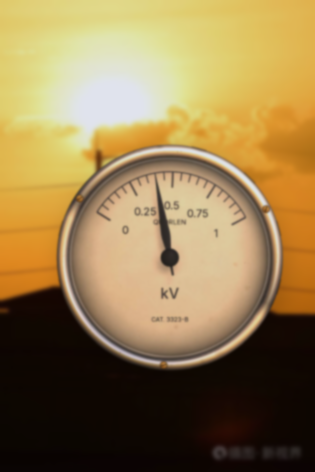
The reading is 0.4,kV
